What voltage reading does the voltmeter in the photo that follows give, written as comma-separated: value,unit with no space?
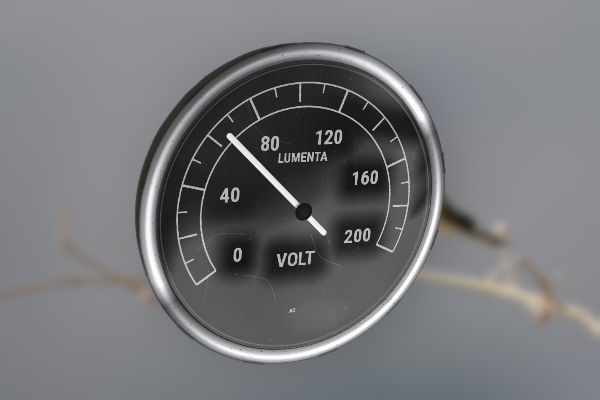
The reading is 65,V
